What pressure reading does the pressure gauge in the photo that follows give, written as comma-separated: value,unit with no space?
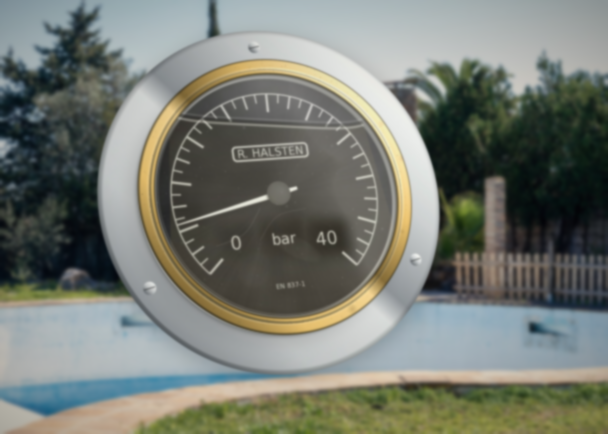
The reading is 4.5,bar
